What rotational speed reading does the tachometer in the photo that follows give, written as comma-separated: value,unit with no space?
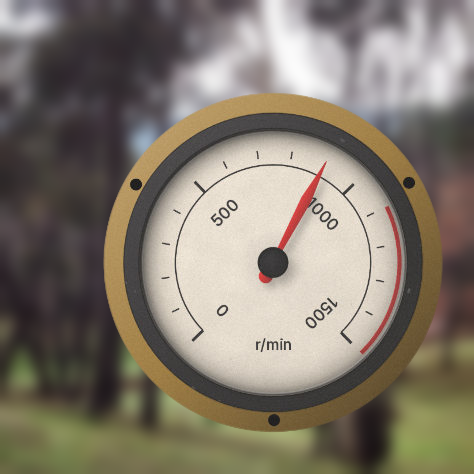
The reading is 900,rpm
